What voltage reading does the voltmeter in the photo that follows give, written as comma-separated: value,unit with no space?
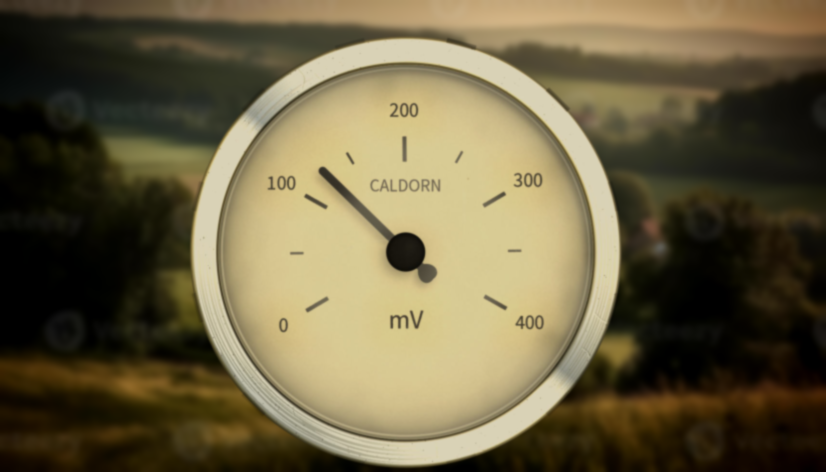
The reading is 125,mV
